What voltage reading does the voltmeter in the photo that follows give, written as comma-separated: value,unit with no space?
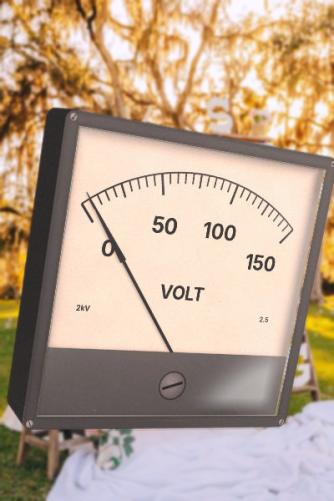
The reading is 5,V
